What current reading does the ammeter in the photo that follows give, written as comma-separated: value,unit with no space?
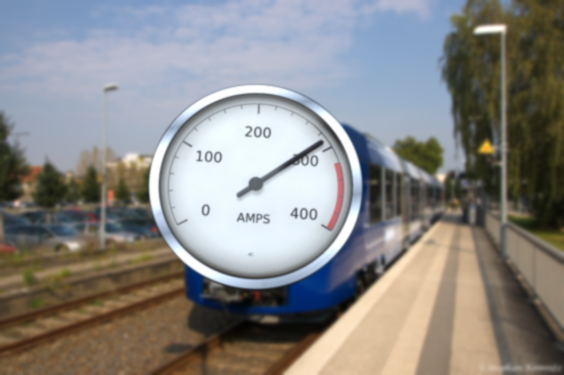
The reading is 290,A
